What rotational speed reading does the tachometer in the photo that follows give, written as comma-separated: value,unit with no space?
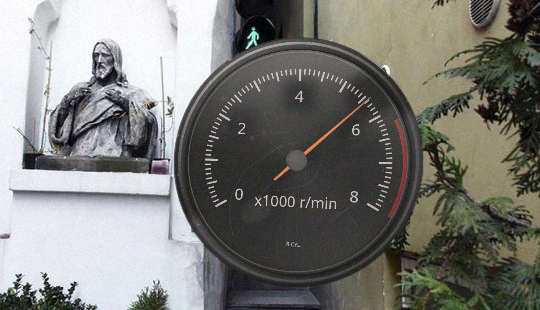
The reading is 5600,rpm
